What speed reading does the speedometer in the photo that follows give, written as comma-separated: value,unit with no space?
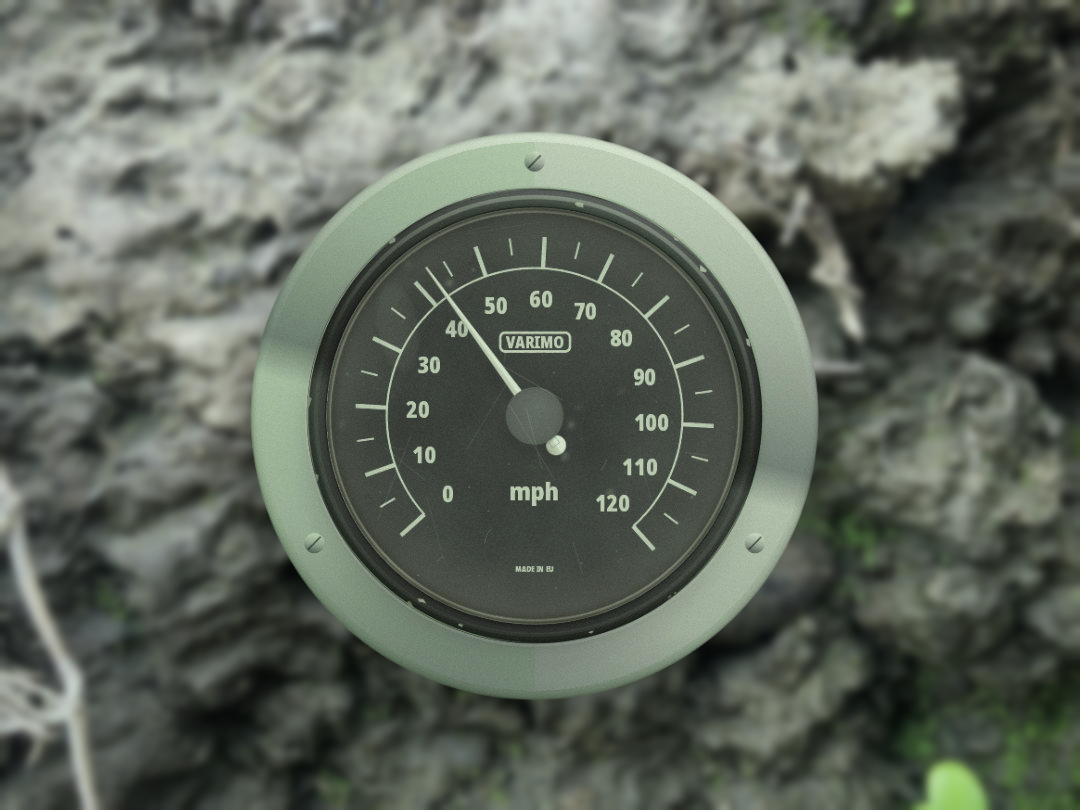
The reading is 42.5,mph
